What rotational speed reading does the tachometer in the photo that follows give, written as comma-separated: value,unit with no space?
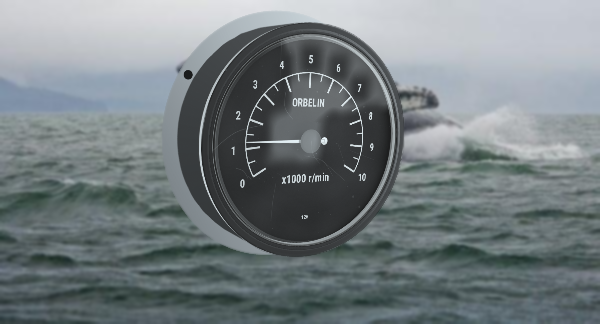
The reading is 1250,rpm
